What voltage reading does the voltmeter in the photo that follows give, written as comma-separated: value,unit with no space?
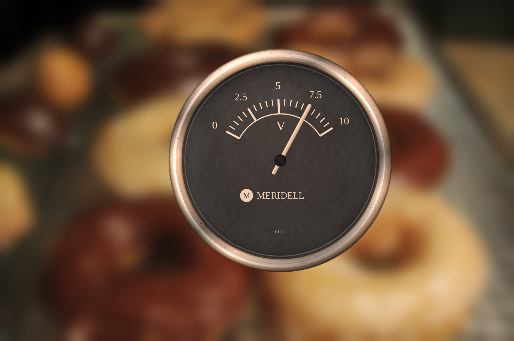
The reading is 7.5,V
